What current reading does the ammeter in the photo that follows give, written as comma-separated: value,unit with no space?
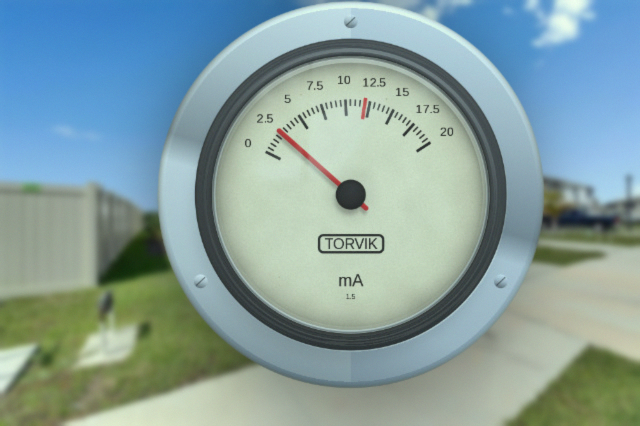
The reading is 2.5,mA
